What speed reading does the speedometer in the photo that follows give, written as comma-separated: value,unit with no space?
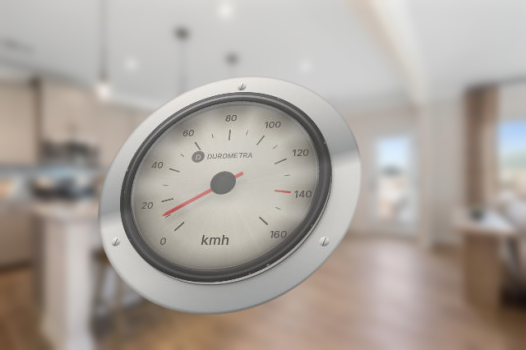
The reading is 10,km/h
